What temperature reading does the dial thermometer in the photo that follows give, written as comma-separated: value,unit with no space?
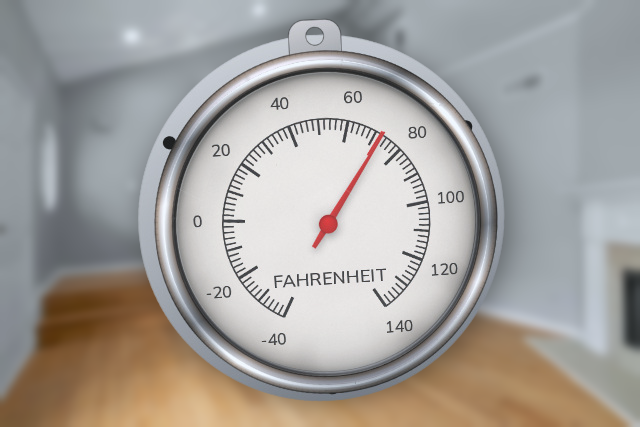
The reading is 72,°F
